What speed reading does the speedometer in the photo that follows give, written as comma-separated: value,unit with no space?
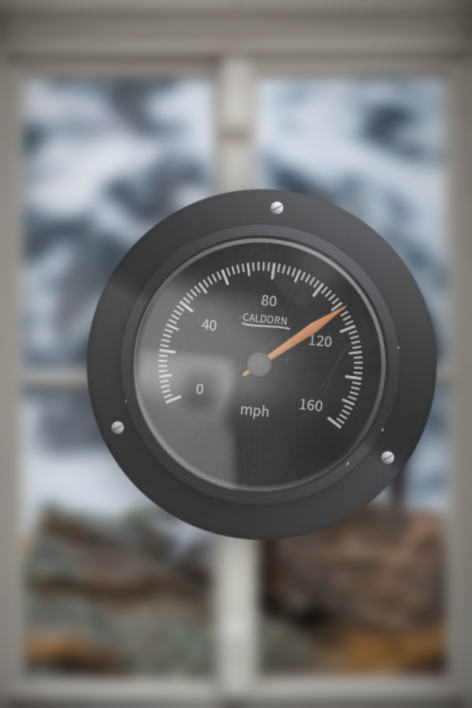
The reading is 112,mph
